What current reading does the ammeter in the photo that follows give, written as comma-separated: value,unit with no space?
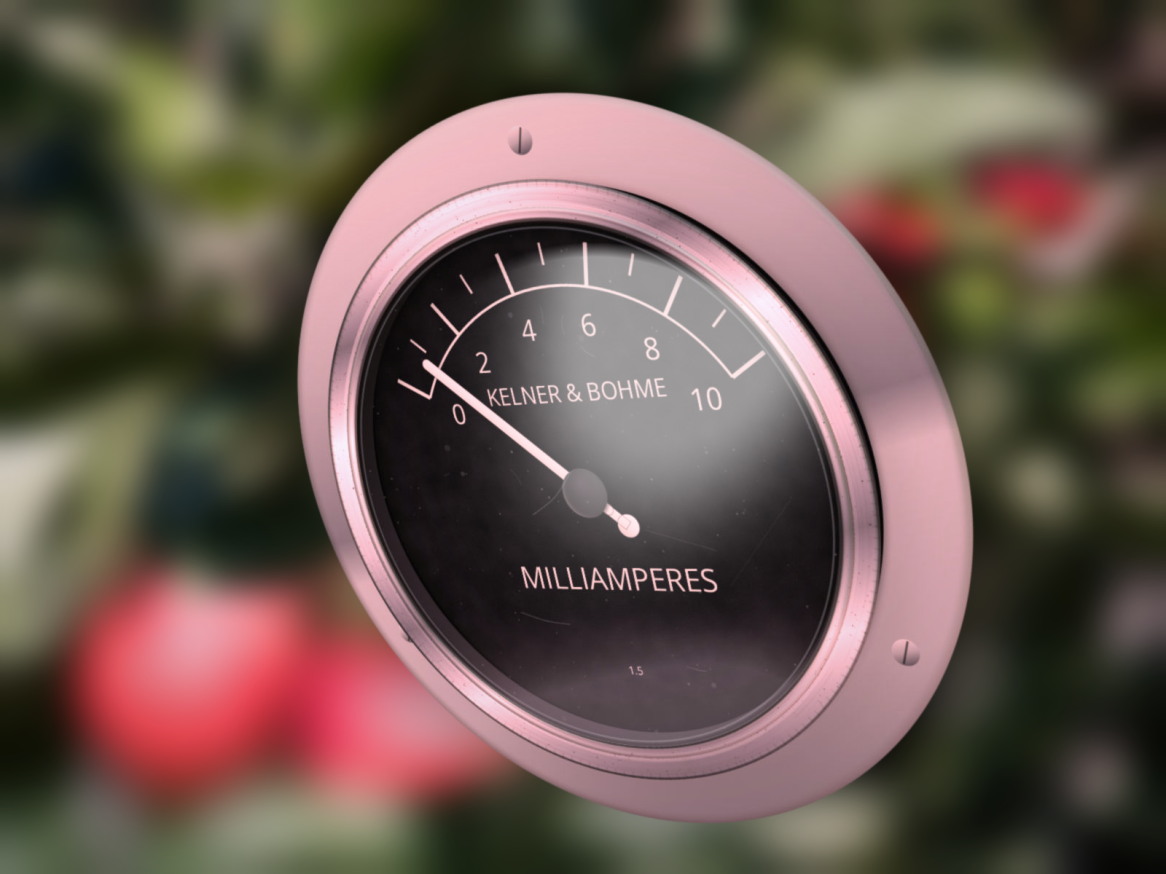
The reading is 1,mA
